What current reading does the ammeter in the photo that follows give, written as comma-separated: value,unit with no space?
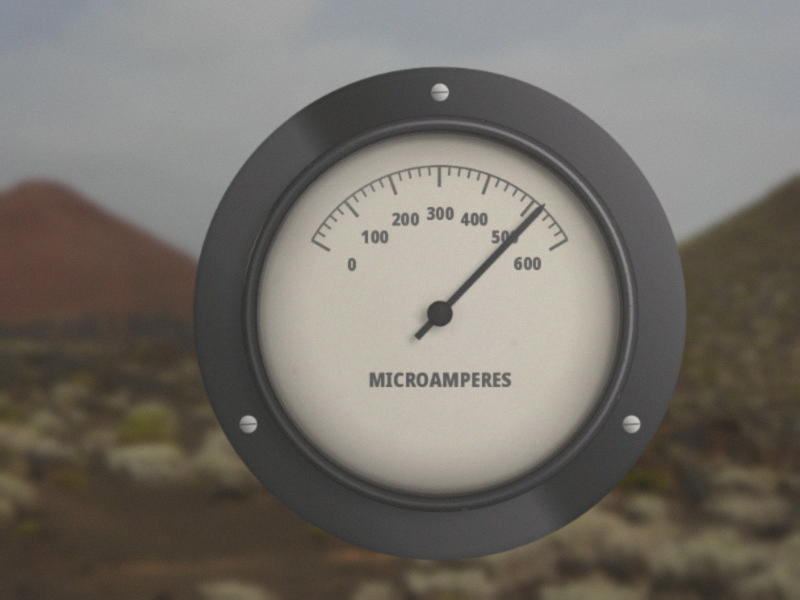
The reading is 520,µA
